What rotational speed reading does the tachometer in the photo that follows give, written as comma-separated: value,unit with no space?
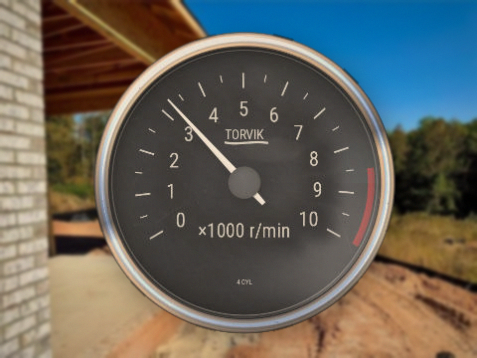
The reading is 3250,rpm
